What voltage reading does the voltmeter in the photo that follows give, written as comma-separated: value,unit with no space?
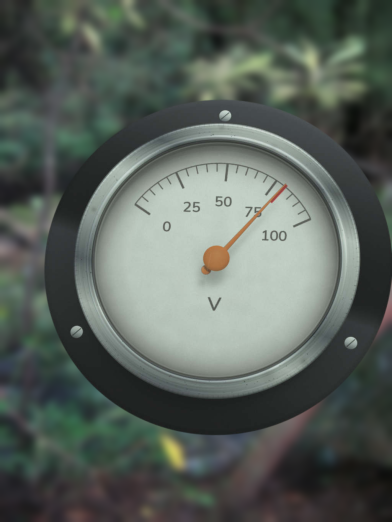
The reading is 80,V
